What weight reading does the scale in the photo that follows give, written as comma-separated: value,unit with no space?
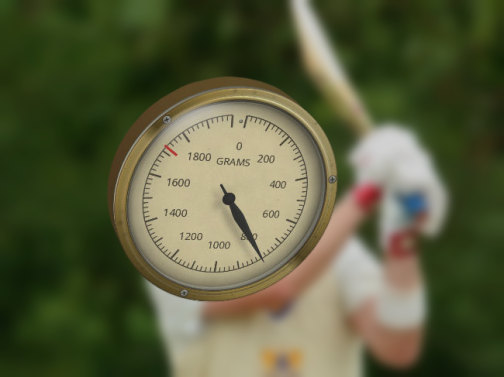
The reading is 800,g
